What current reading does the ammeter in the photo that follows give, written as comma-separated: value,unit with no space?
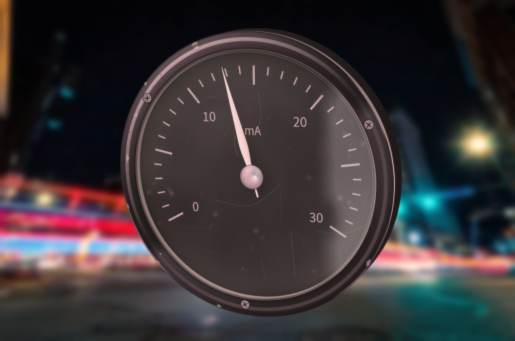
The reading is 13,mA
